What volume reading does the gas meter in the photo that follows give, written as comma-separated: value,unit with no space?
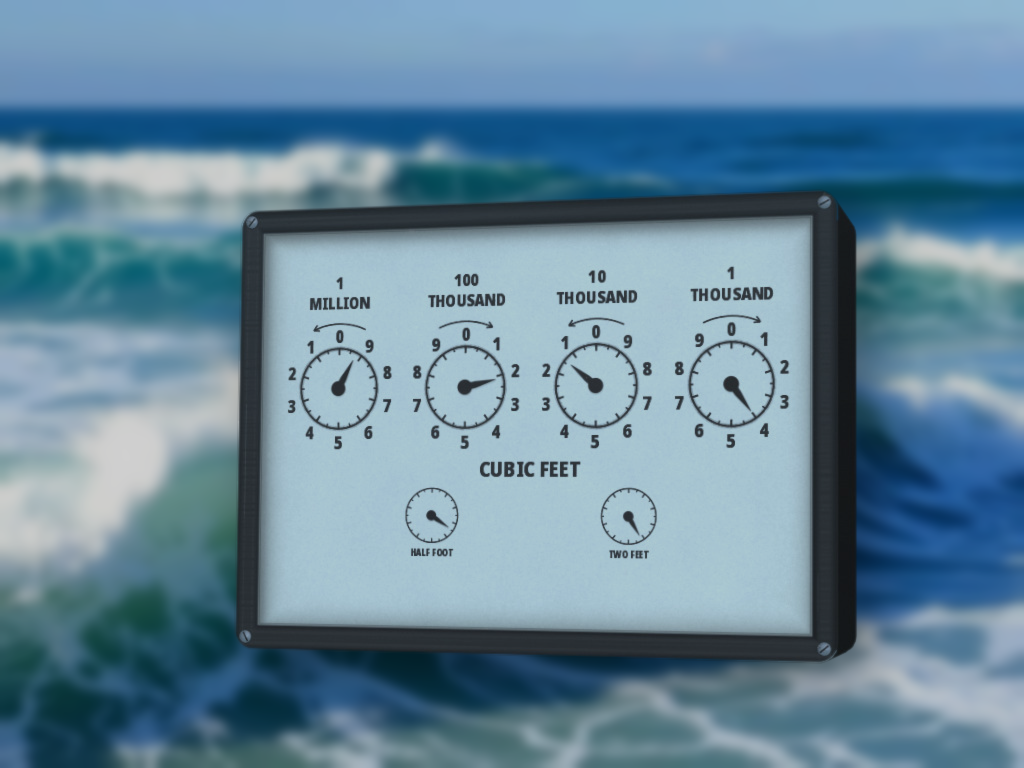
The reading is 921400,ft³
